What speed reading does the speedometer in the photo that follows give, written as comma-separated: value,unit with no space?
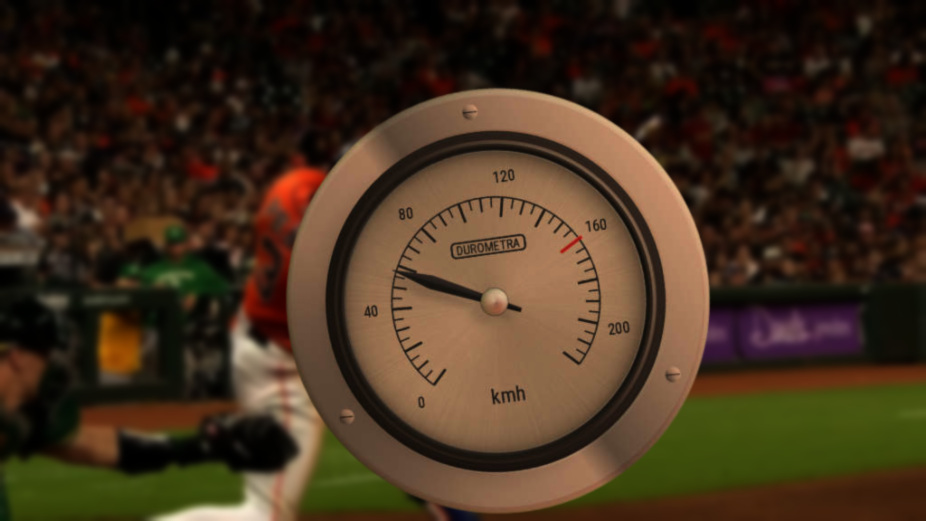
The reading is 57.5,km/h
